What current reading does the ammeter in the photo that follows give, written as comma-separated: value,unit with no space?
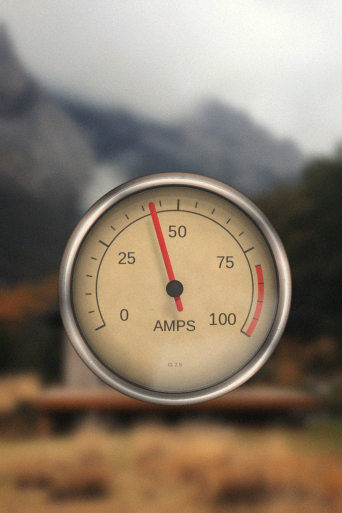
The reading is 42.5,A
